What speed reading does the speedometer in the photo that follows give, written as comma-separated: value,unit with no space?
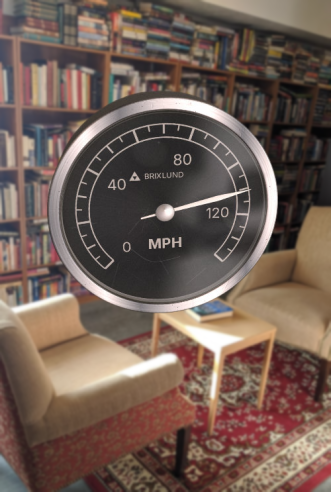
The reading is 110,mph
